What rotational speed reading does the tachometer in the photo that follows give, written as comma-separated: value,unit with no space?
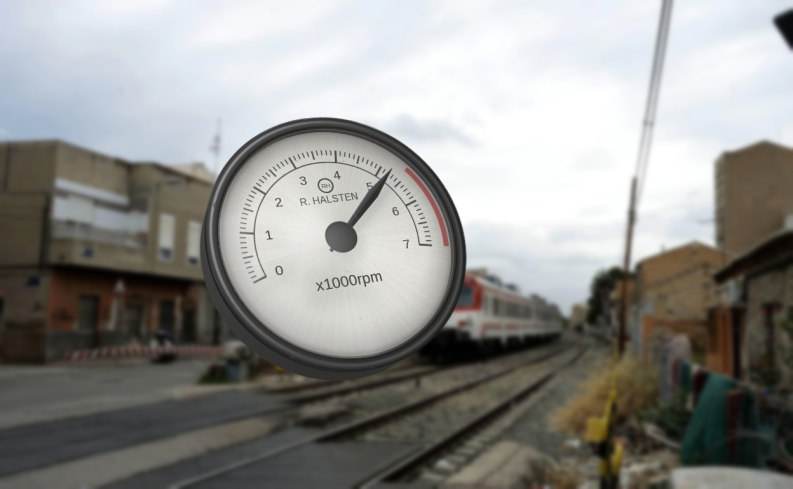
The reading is 5200,rpm
